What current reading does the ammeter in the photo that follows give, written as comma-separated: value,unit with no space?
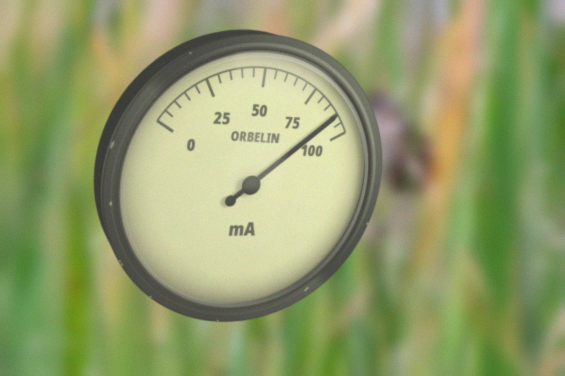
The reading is 90,mA
